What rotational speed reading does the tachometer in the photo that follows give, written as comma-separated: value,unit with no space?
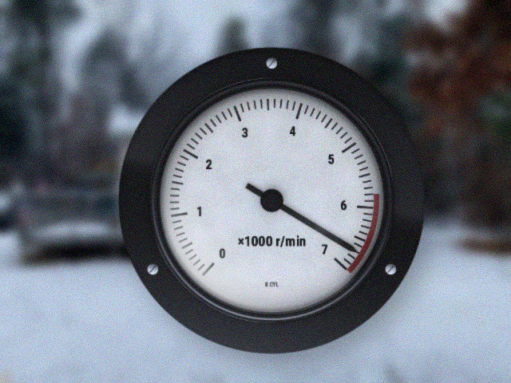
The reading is 6700,rpm
